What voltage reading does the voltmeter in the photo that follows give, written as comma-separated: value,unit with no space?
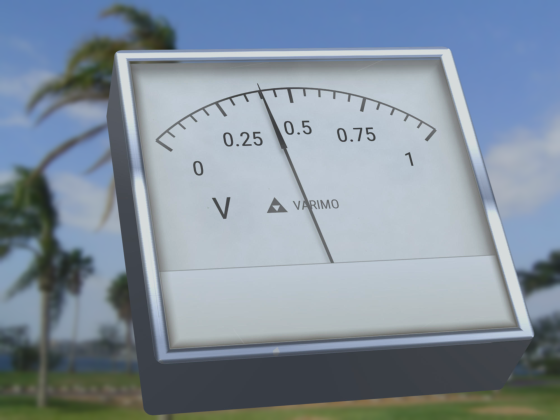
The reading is 0.4,V
